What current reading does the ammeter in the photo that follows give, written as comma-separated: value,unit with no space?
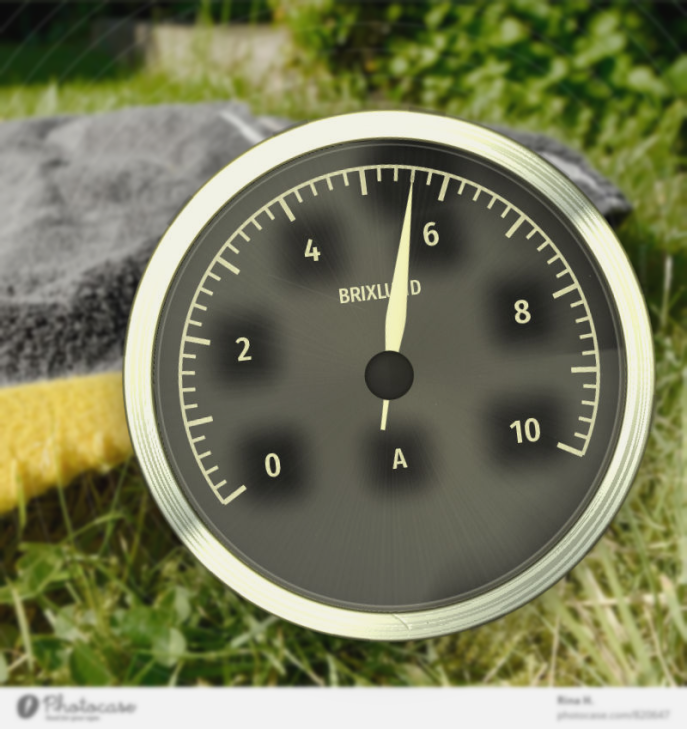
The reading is 5.6,A
